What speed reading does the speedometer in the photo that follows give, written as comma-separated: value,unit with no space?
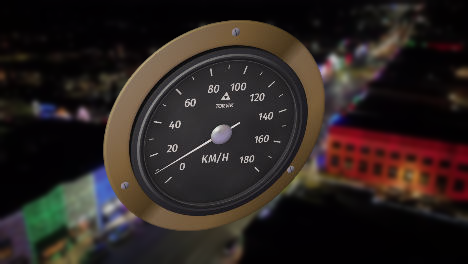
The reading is 10,km/h
